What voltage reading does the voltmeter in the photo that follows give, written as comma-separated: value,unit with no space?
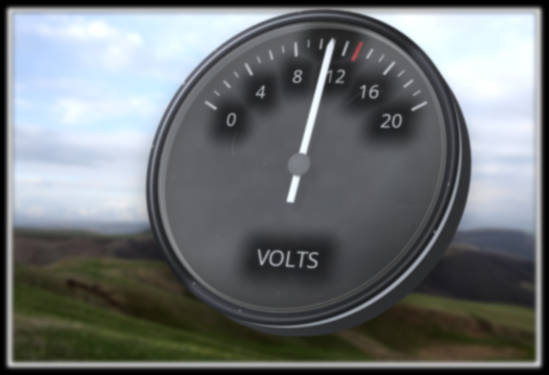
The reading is 11,V
